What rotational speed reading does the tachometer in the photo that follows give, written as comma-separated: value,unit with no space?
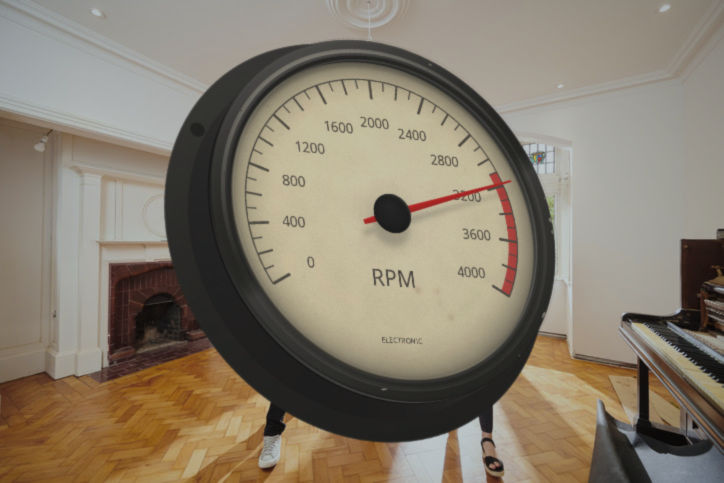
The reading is 3200,rpm
